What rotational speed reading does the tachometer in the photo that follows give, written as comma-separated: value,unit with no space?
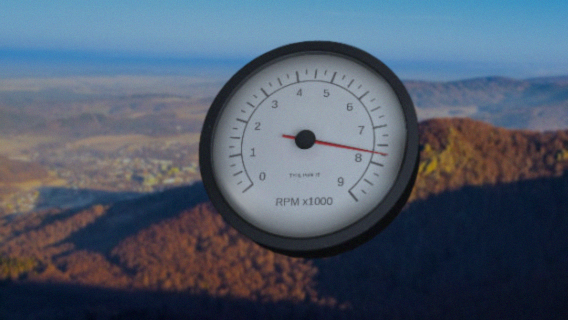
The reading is 7750,rpm
